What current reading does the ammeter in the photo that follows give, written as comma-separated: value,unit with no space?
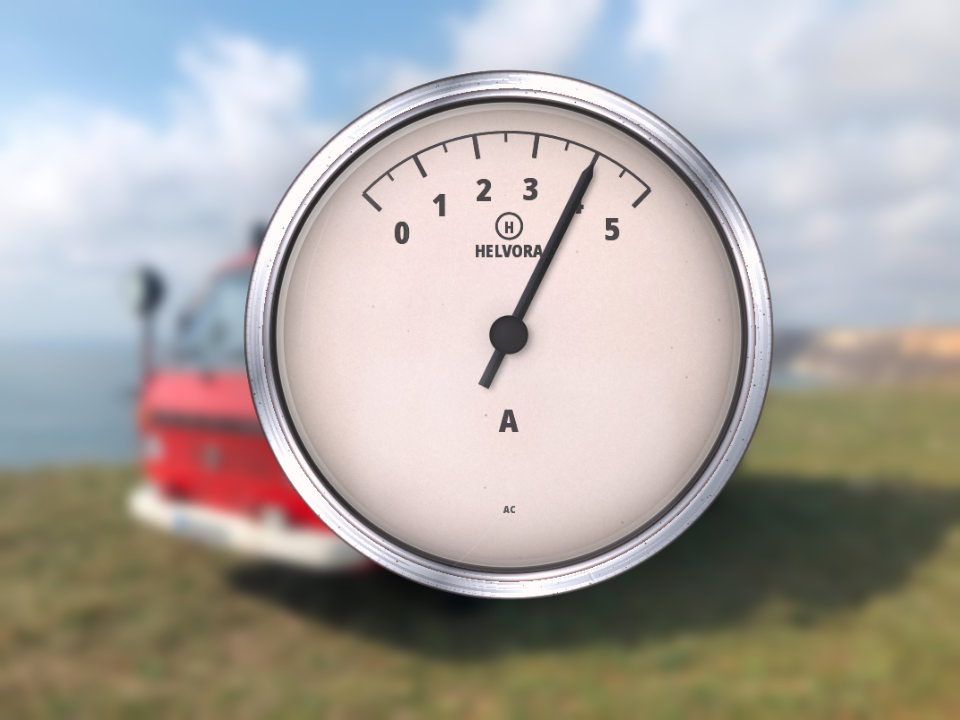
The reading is 4,A
